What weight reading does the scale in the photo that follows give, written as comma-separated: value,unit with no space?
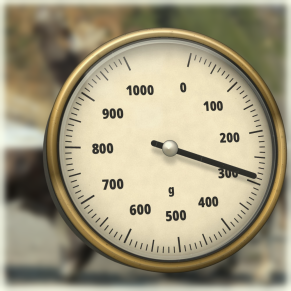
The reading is 290,g
